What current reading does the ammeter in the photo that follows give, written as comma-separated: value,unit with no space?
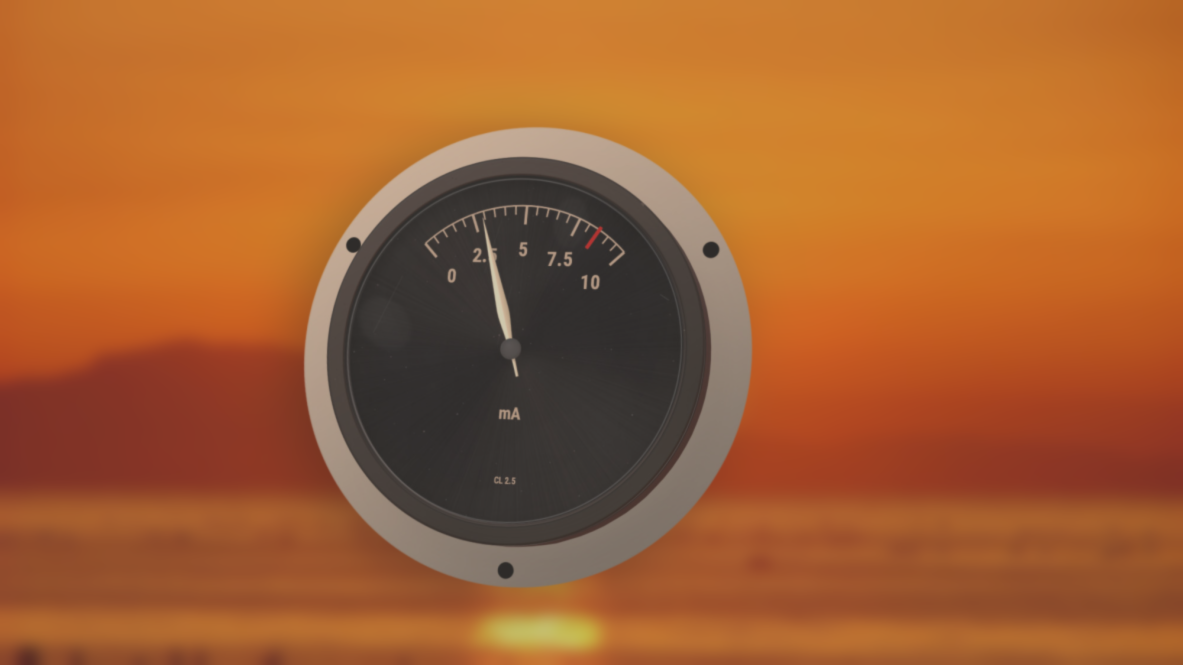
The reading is 3,mA
